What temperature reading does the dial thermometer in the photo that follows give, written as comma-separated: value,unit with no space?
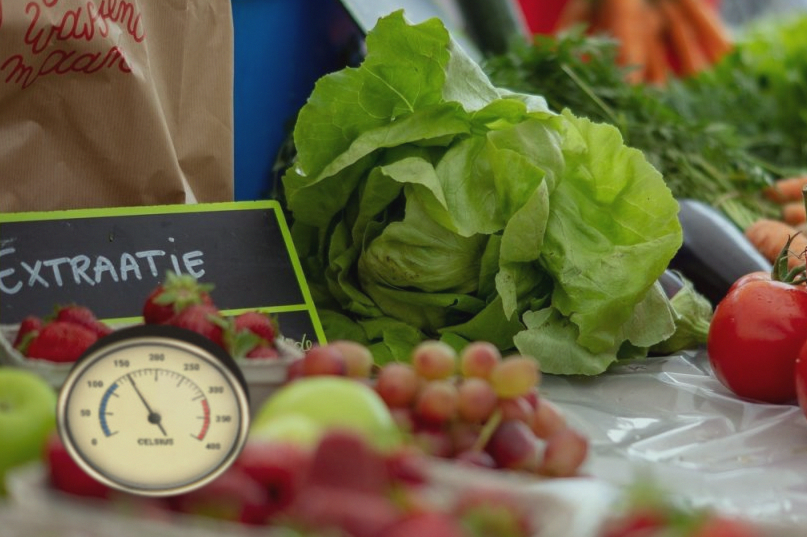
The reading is 150,°C
